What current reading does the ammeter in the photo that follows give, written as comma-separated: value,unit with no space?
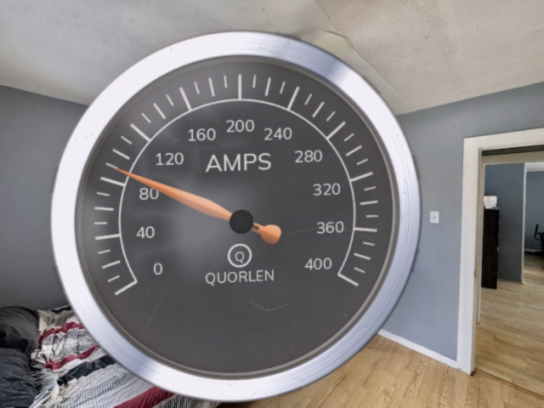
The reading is 90,A
